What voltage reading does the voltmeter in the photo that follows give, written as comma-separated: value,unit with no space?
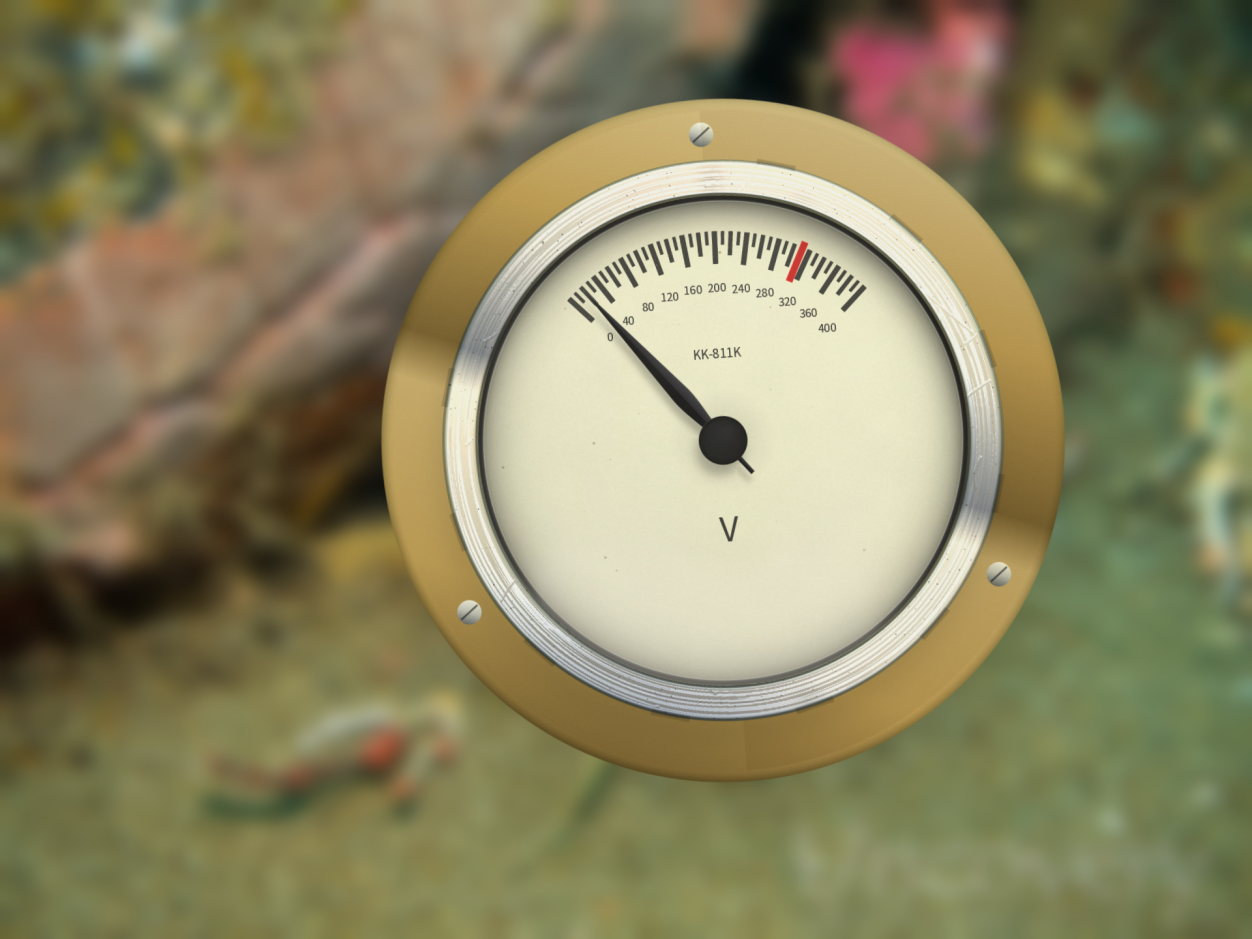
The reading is 20,V
